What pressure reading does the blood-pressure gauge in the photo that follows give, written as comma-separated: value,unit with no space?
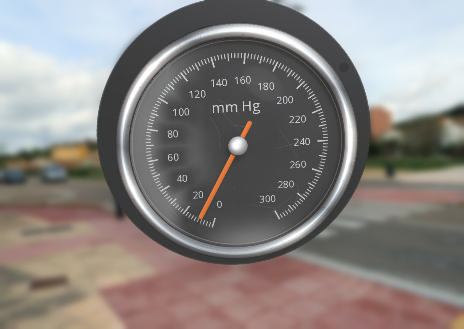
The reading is 10,mmHg
